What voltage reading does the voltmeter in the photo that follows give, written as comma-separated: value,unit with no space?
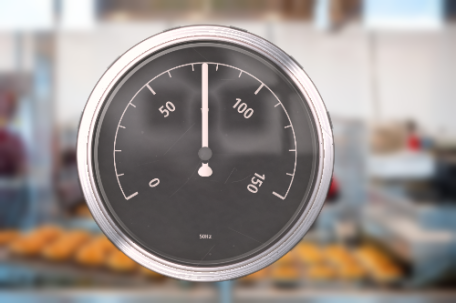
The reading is 75,V
